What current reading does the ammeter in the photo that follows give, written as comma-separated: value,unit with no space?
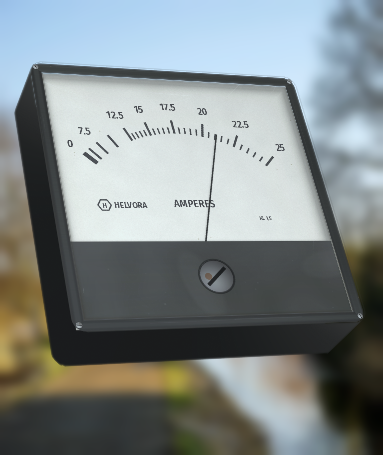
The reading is 21,A
